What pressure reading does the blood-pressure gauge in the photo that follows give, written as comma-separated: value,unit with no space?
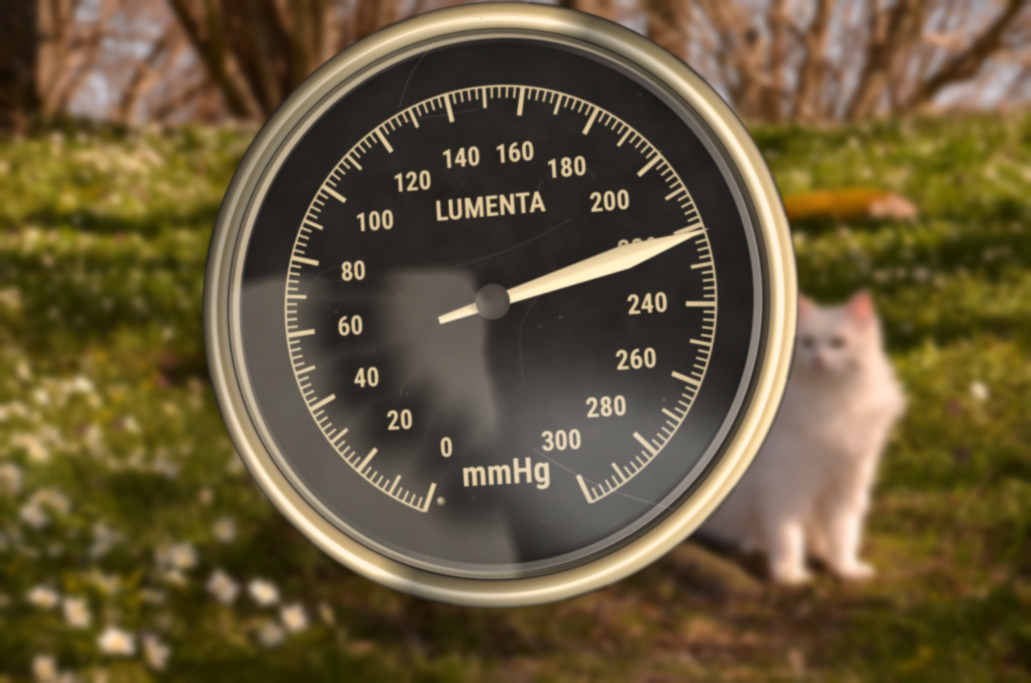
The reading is 222,mmHg
